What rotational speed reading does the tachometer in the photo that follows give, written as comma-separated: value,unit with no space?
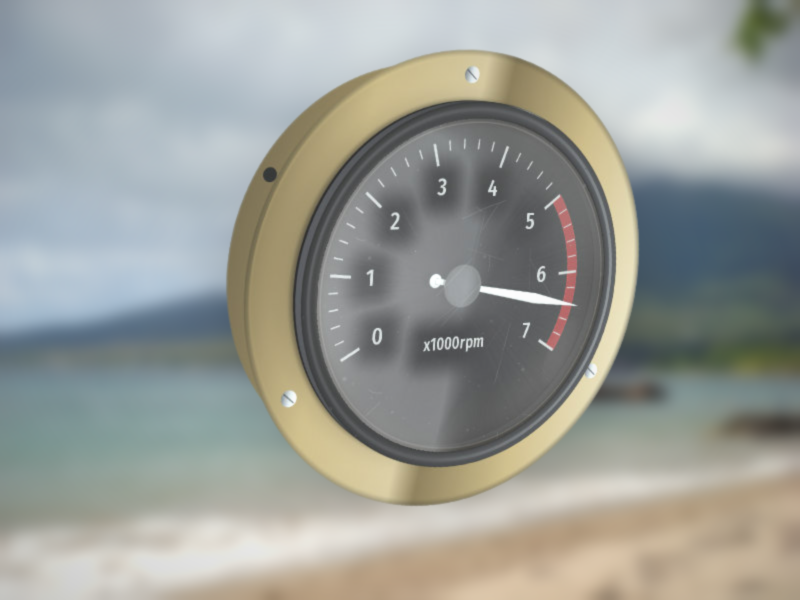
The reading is 6400,rpm
